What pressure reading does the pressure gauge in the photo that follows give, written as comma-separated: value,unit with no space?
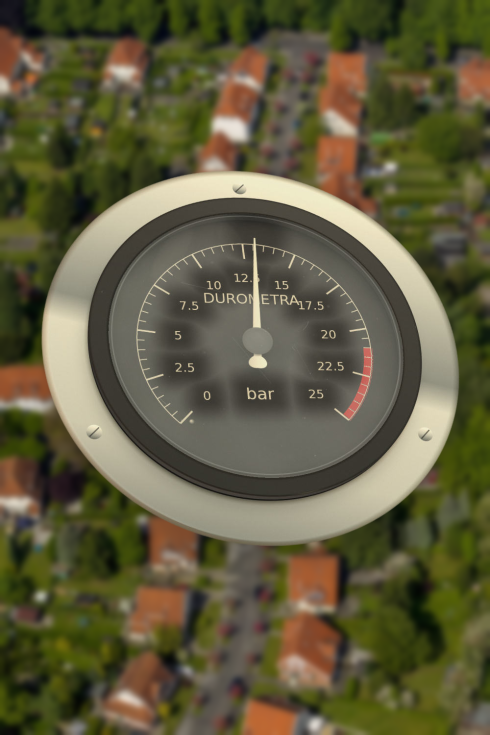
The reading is 13,bar
